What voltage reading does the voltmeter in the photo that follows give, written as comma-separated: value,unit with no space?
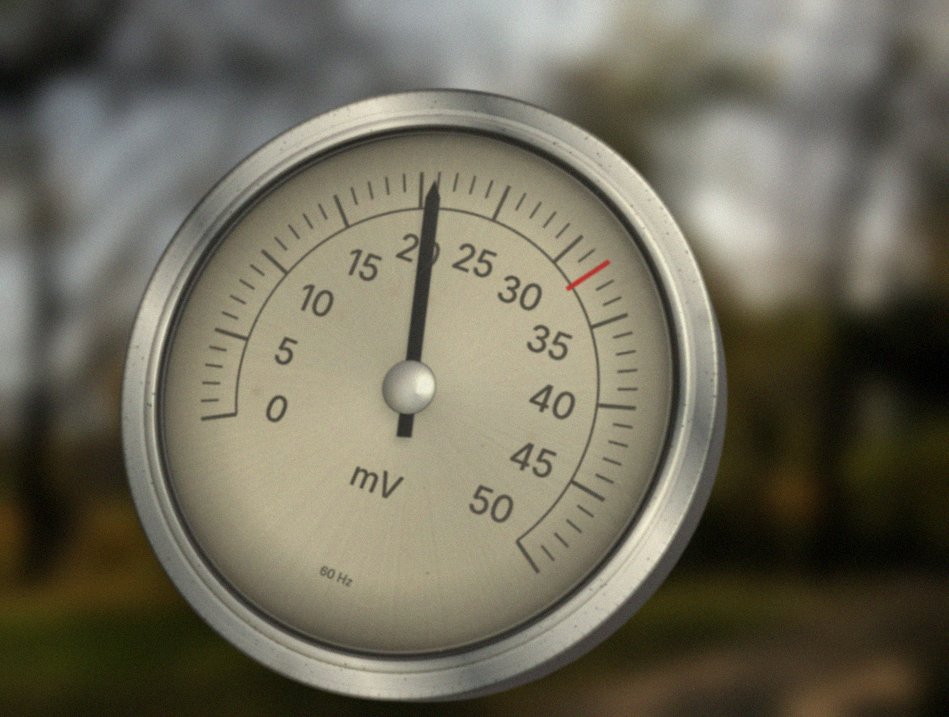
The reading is 21,mV
